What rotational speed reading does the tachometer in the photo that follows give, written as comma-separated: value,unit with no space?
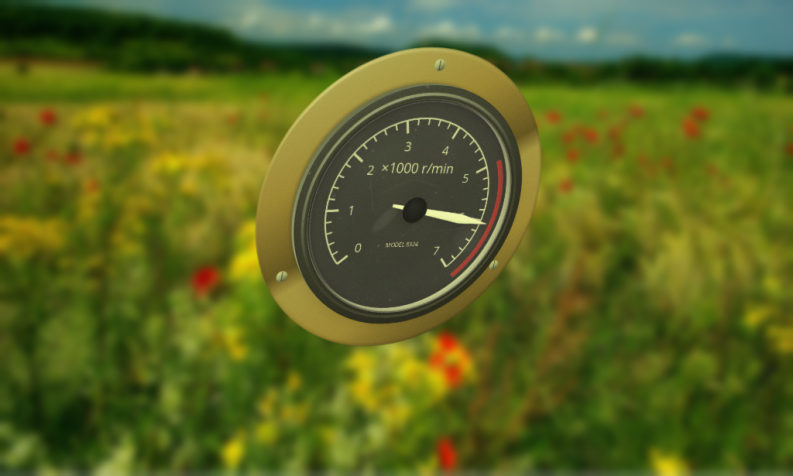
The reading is 6000,rpm
